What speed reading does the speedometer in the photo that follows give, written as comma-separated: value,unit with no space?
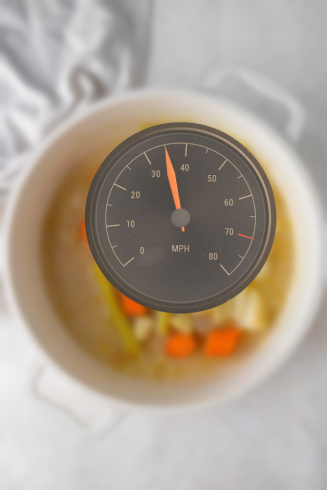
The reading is 35,mph
